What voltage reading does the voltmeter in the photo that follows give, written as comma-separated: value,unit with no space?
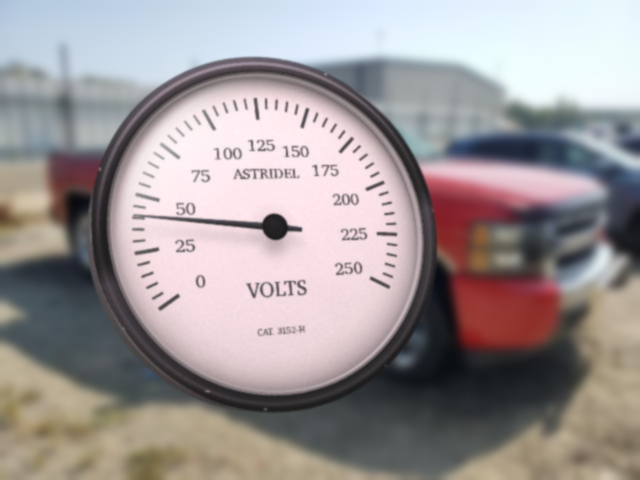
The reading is 40,V
